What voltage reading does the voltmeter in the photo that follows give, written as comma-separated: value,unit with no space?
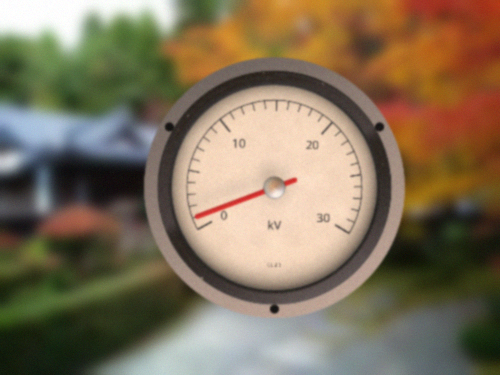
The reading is 1,kV
